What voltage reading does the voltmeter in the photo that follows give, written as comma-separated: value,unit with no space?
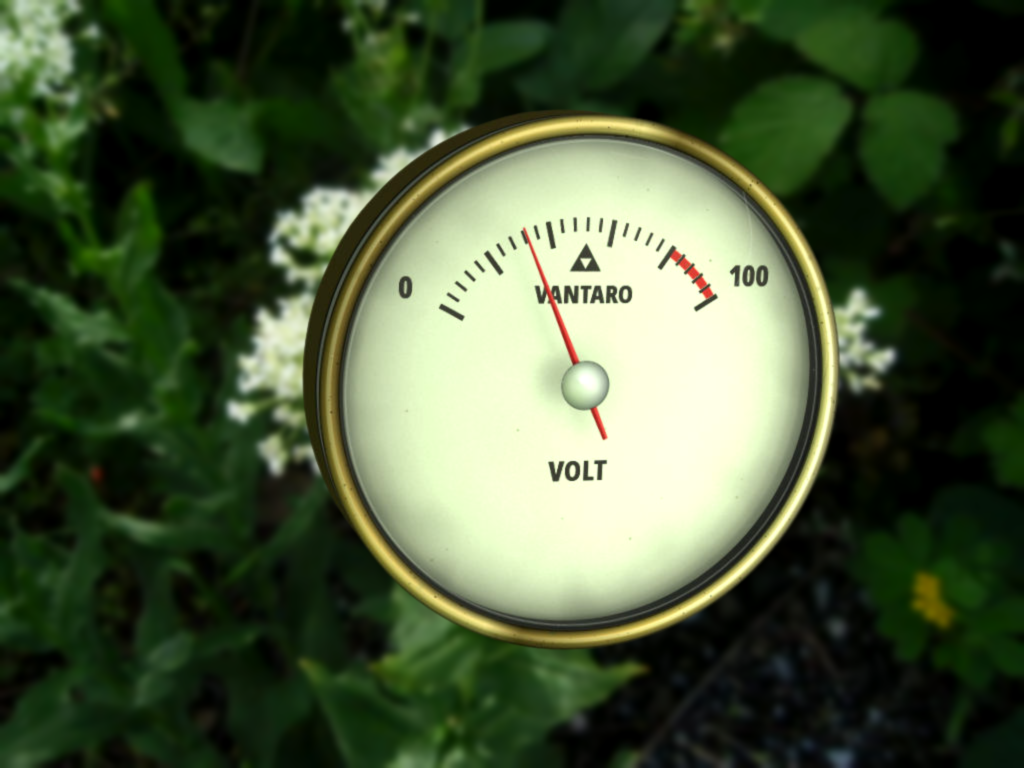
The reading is 32,V
